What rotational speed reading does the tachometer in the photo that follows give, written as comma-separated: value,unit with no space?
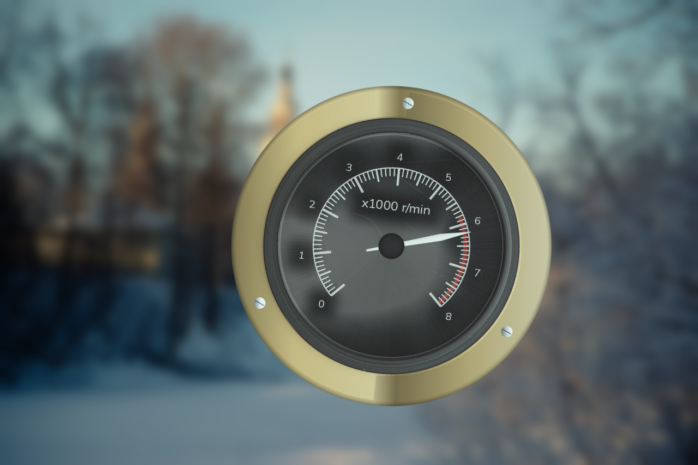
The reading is 6200,rpm
